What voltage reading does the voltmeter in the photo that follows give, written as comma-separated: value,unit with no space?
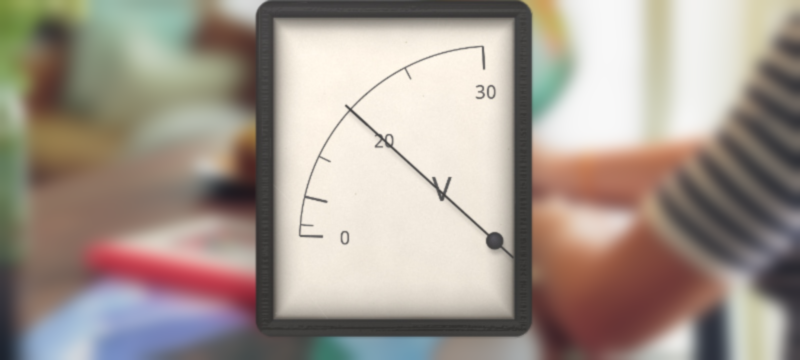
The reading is 20,V
